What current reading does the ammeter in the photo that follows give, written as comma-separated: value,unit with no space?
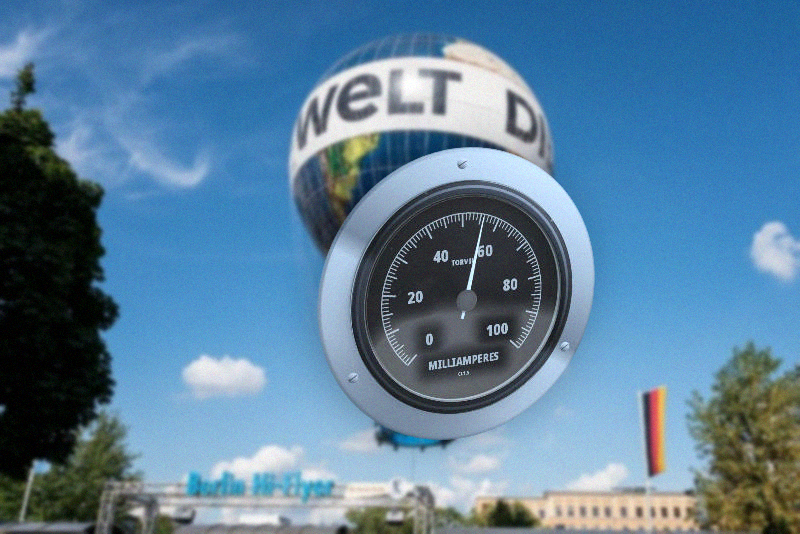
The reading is 55,mA
